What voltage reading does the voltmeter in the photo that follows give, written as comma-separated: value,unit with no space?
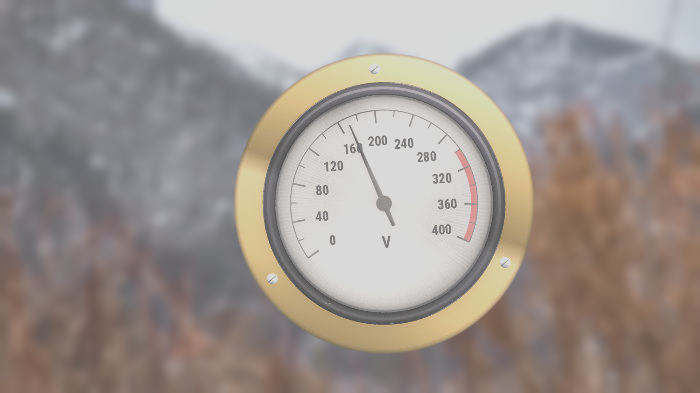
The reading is 170,V
